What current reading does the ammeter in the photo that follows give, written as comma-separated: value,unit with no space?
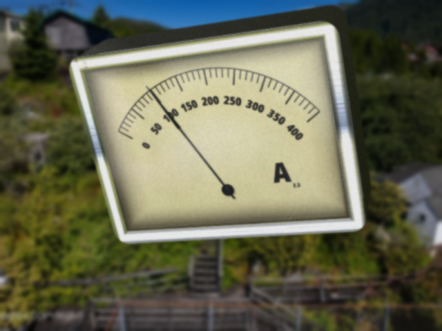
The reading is 100,A
